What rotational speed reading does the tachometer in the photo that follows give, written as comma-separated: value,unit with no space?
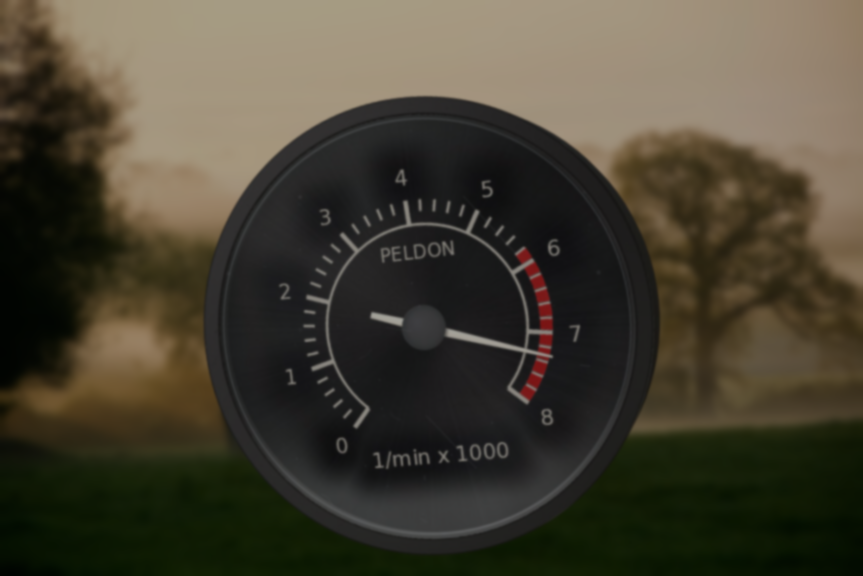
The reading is 7300,rpm
